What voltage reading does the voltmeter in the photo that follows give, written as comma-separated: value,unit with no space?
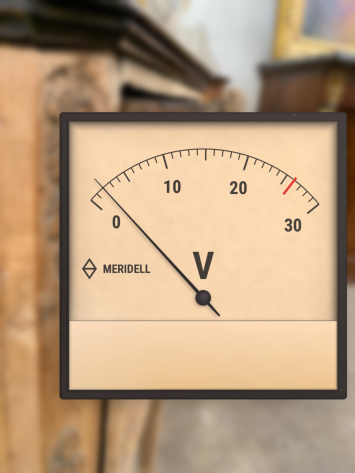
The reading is 2,V
